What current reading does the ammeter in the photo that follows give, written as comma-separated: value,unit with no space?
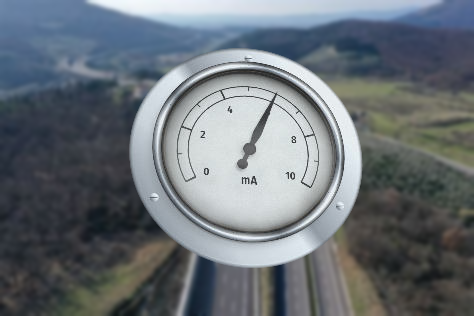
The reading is 6,mA
